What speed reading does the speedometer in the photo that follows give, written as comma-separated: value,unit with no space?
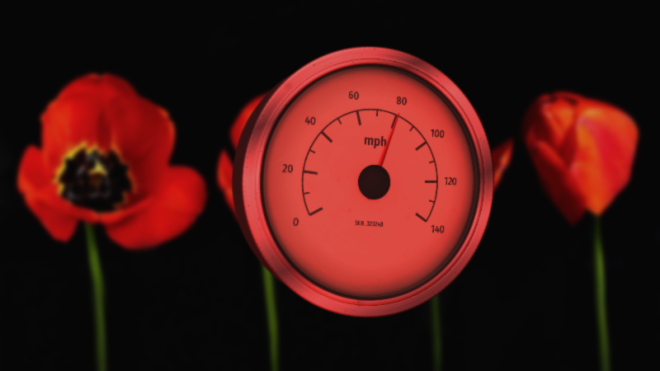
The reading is 80,mph
